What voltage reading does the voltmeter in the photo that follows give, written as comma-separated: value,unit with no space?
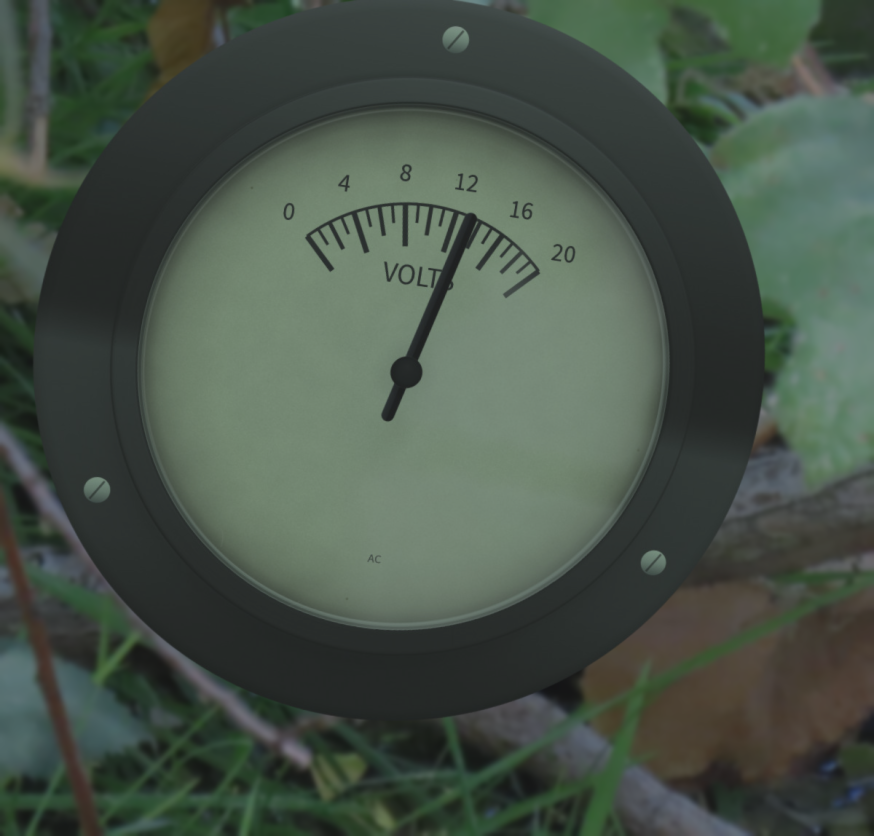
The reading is 13,V
